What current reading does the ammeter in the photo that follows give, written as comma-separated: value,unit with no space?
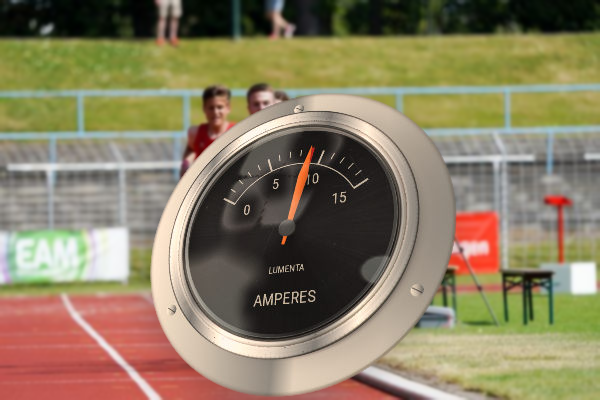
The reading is 9,A
